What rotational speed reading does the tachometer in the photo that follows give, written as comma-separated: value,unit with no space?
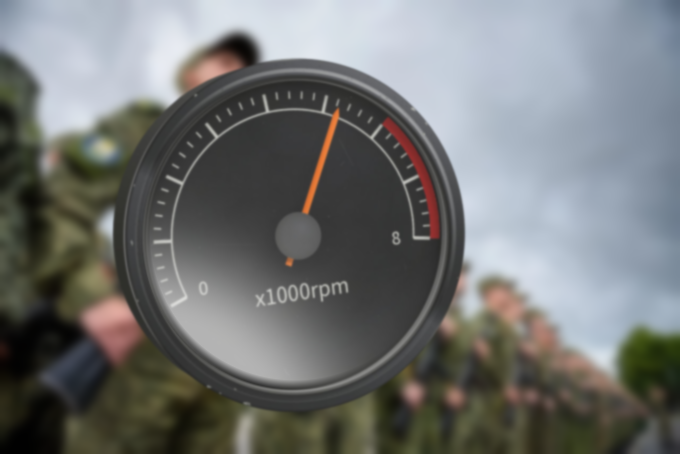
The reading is 5200,rpm
